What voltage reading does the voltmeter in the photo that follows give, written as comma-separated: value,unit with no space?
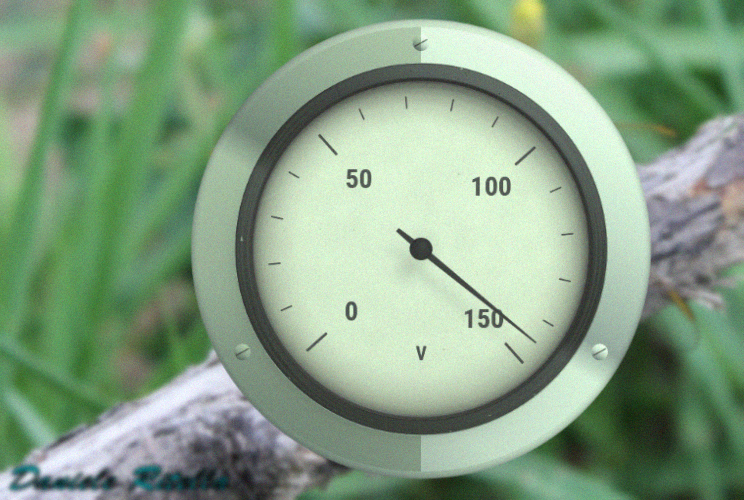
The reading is 145,V
